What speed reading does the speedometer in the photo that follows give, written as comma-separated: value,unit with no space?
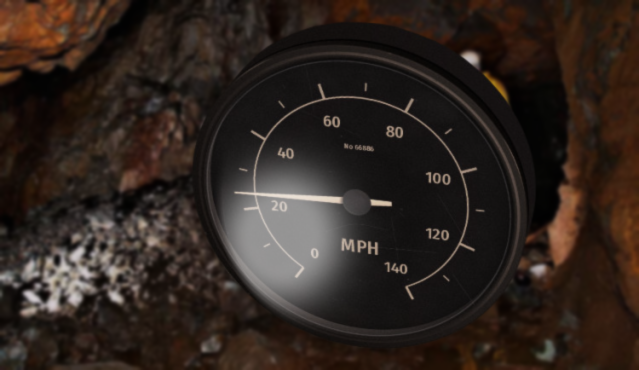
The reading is 25,mph
